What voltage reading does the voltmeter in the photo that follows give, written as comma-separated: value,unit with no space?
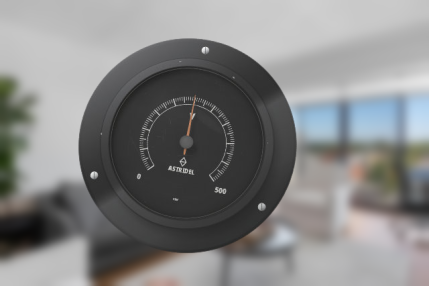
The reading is 250,V
